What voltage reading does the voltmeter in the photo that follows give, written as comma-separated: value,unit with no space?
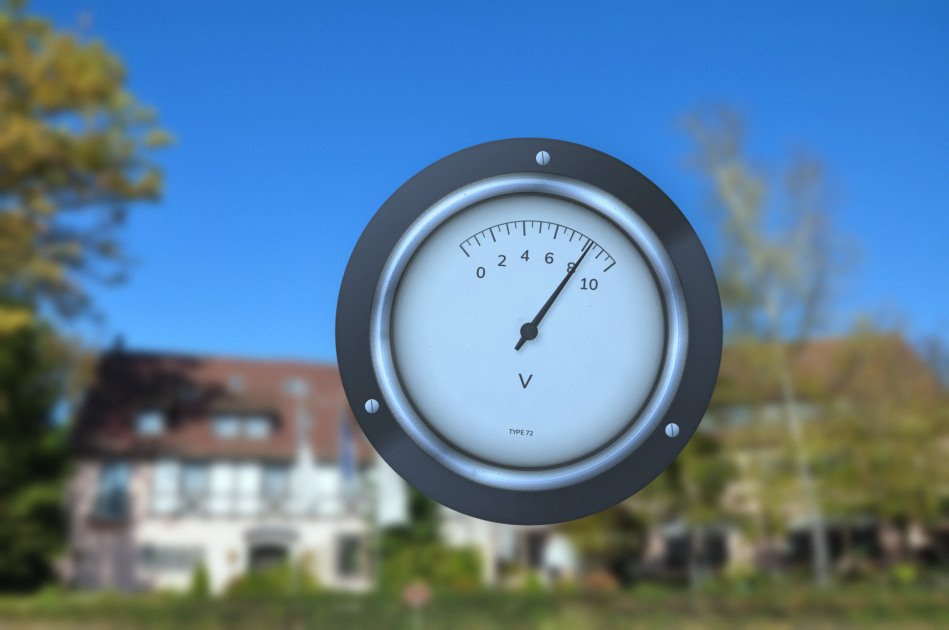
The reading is 8.25,V
